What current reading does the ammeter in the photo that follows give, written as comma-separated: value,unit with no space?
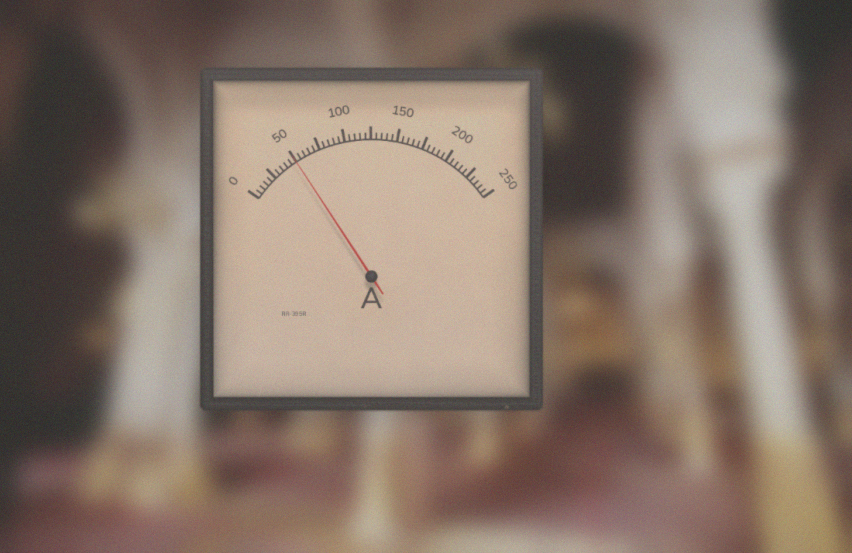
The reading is 50,A
